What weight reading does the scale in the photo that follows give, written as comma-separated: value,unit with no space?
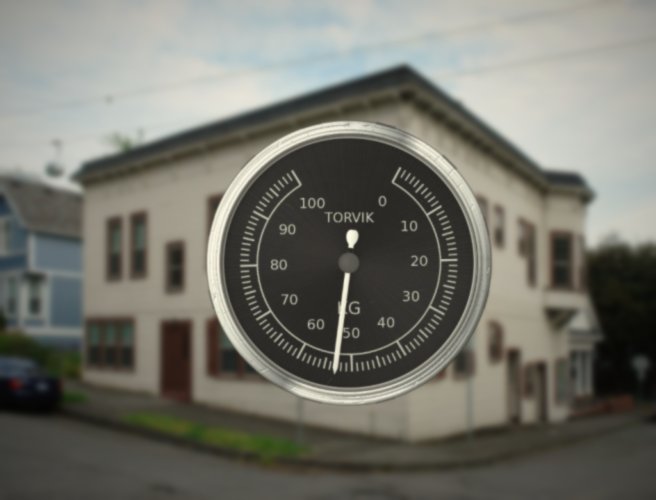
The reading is 53,kg
